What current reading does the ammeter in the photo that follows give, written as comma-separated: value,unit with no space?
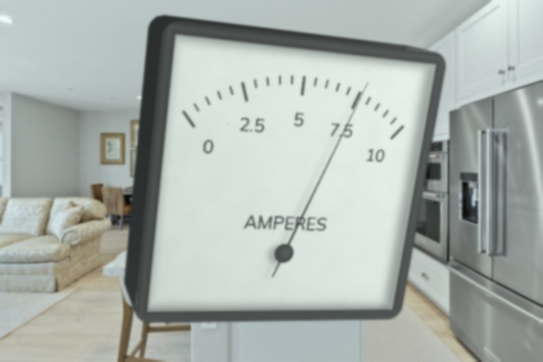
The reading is 7.5,A
